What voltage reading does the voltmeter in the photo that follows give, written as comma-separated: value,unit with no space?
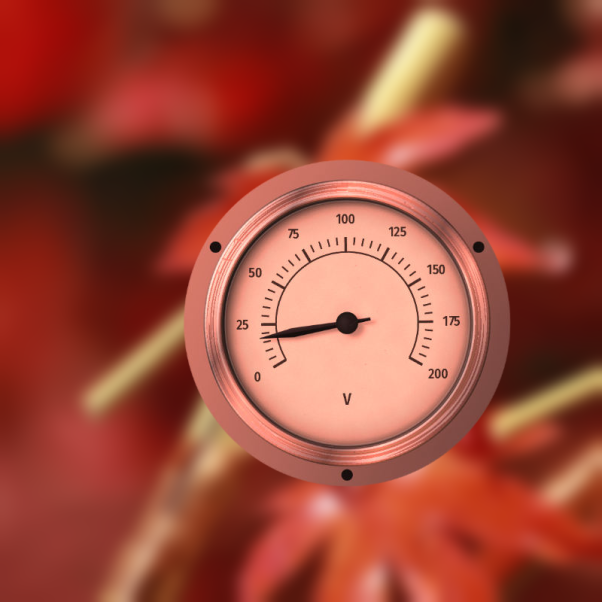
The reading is 17.5,V
